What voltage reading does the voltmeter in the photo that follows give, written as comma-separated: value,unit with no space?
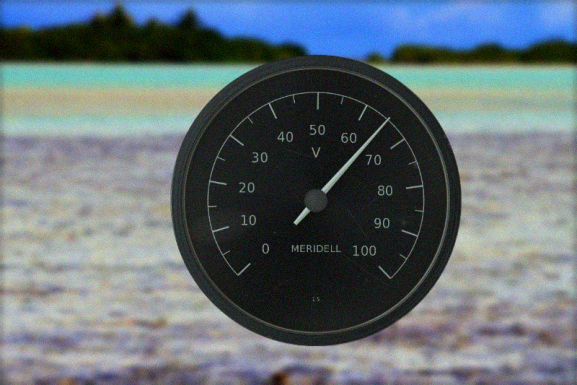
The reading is 65,V
